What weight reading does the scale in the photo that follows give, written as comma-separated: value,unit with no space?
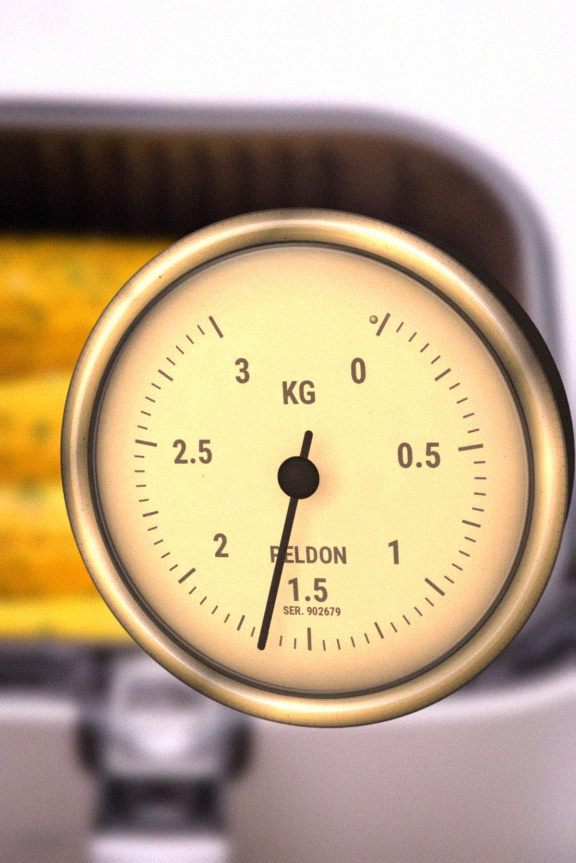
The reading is 1.65,kg
